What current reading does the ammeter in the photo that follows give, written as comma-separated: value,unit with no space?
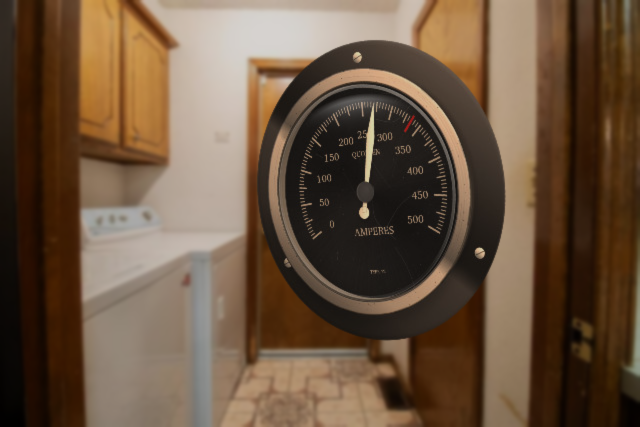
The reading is 275,A
